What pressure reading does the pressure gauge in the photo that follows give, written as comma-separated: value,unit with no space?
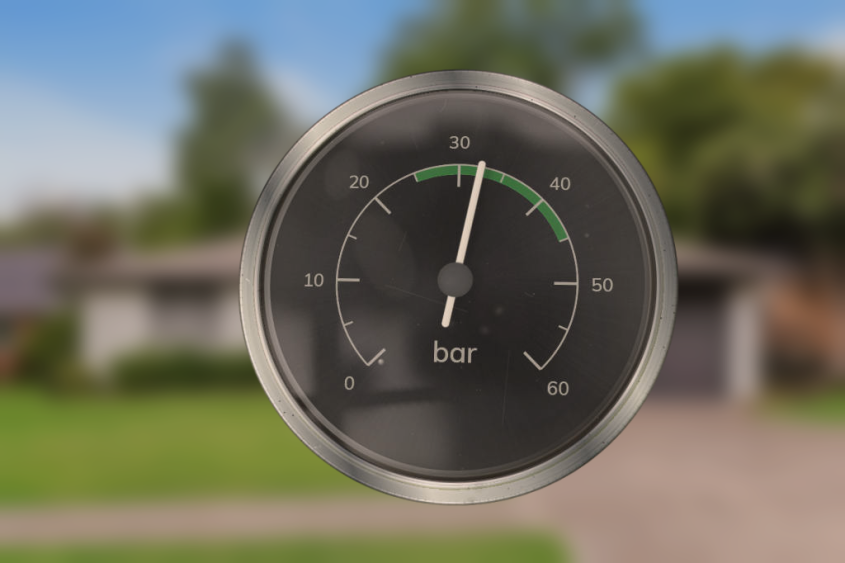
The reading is 32.5,bar
